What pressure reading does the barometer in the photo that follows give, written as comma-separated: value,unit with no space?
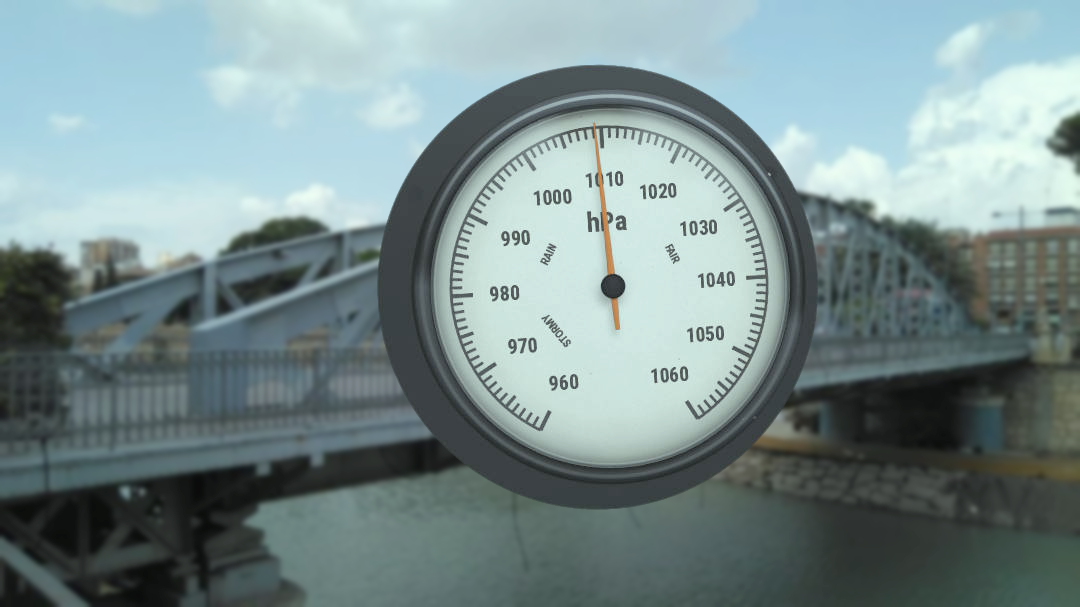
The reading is 1009,hPa
